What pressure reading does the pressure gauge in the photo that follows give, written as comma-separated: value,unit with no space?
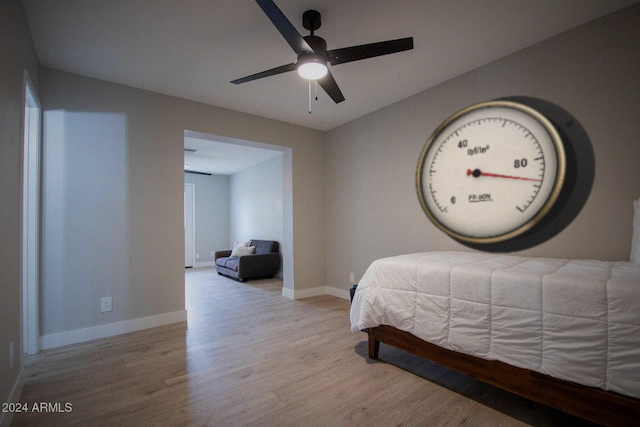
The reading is 88,psi
